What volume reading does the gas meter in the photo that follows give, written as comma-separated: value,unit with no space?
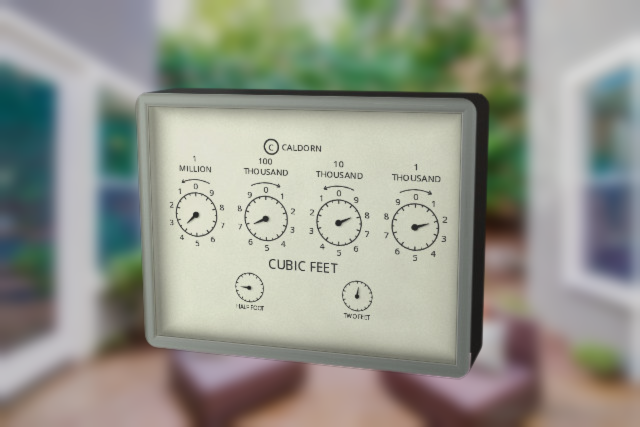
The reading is 368200,ft³
